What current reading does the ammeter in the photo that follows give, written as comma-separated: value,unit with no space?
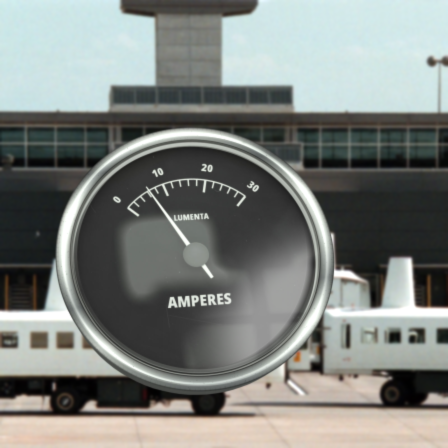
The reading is 6,A
